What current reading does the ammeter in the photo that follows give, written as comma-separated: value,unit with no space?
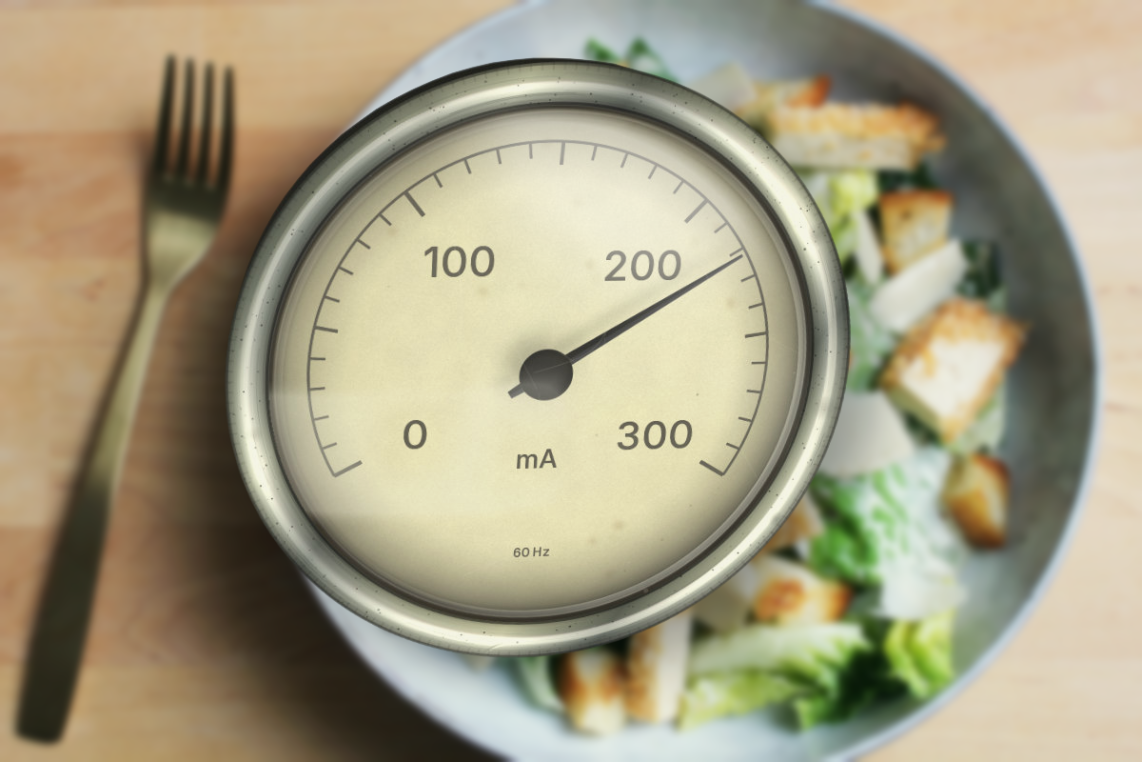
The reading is 220,mA
